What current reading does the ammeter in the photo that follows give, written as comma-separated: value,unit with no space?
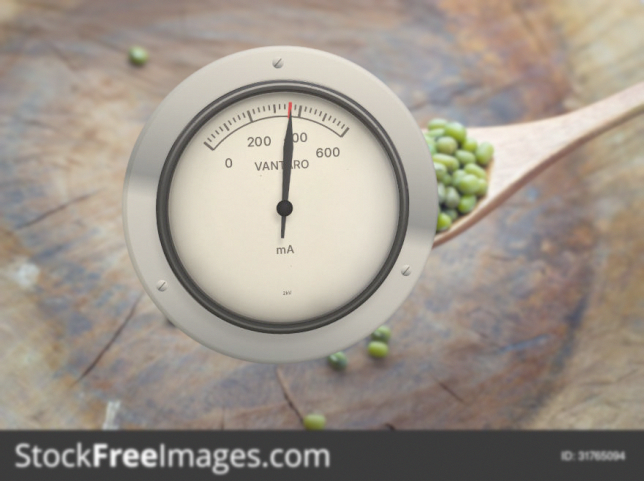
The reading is 360,mA
